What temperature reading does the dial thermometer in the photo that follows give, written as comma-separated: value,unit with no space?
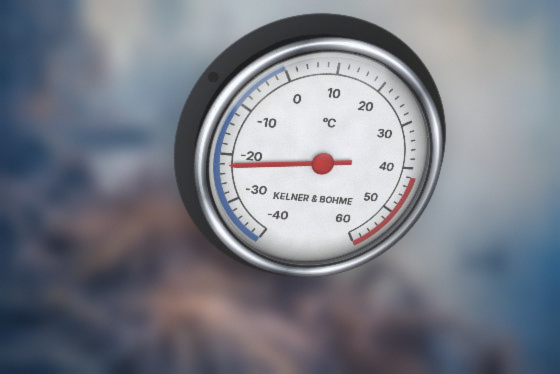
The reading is -22,°C
